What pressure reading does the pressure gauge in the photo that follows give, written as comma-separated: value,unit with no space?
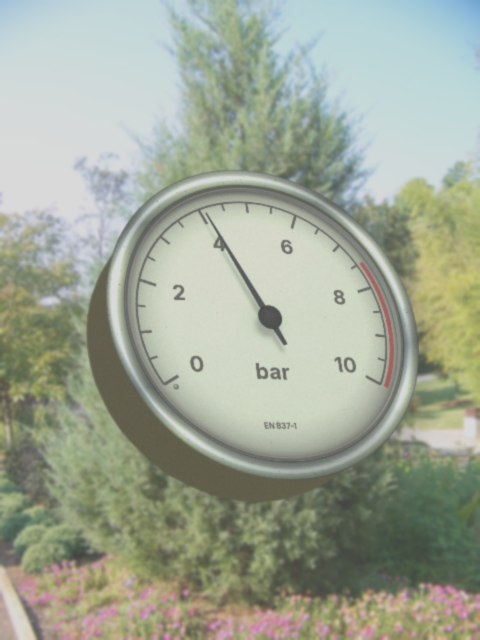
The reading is 4,bar
